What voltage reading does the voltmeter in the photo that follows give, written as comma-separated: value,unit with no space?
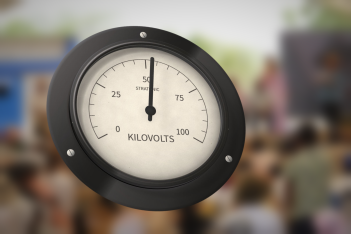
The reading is 52.5,kV
